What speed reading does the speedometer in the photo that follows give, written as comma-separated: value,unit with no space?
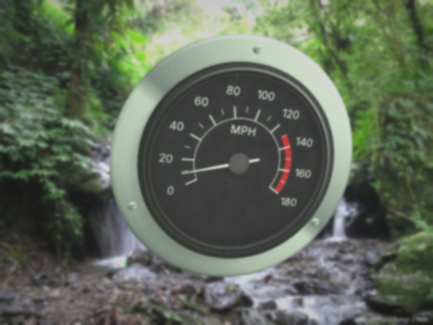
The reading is 10,mph
